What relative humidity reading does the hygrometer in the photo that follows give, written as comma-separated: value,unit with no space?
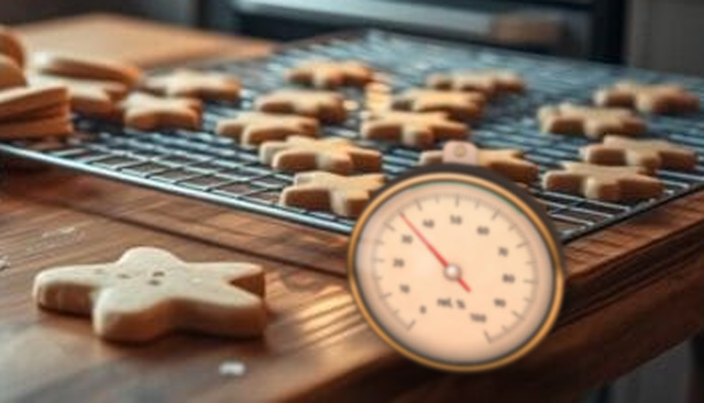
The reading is 35,%
